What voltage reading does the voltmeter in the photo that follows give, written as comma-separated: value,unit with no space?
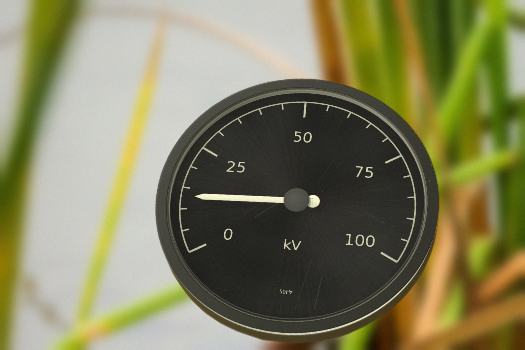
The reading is 12.5,kV
